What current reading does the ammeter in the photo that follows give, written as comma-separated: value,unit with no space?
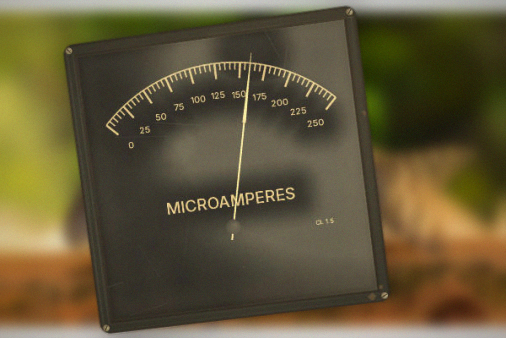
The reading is 160,µA
